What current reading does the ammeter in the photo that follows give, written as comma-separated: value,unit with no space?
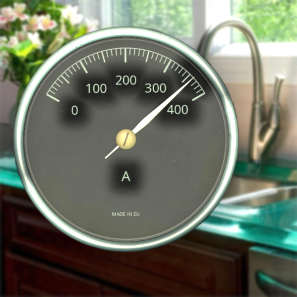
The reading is 360,A
